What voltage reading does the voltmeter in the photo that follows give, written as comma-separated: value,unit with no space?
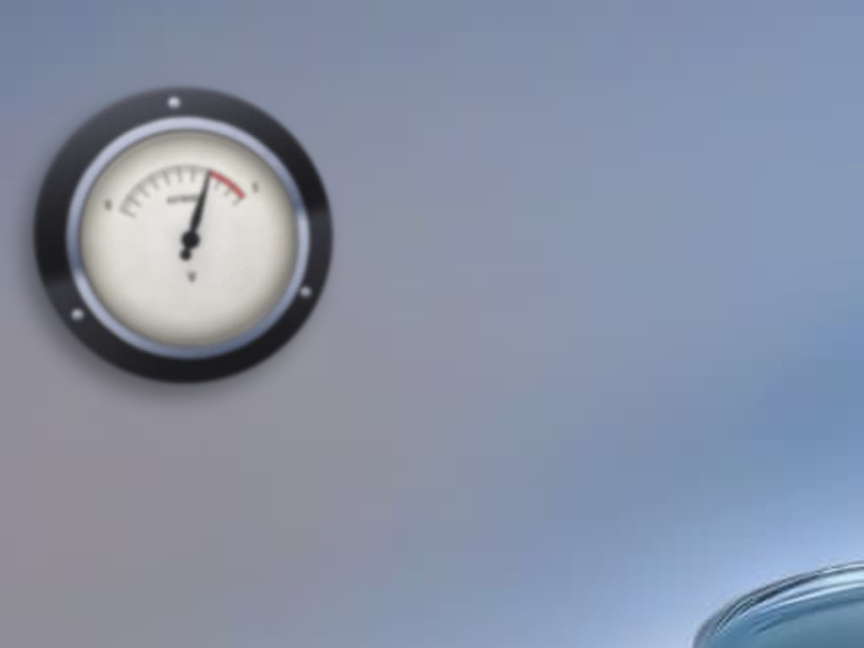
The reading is 3.5,V
